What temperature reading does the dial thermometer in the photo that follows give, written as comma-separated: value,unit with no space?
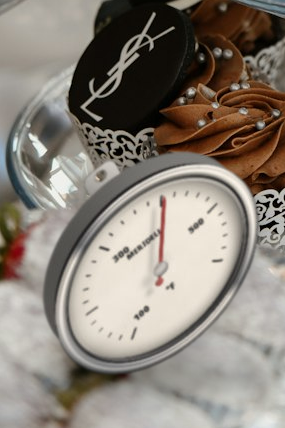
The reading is 400,°F
